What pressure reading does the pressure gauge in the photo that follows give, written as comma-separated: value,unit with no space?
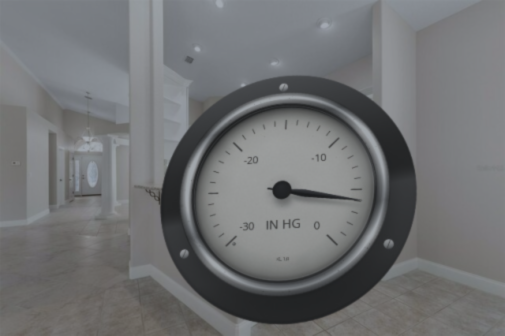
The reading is -4,inHg
